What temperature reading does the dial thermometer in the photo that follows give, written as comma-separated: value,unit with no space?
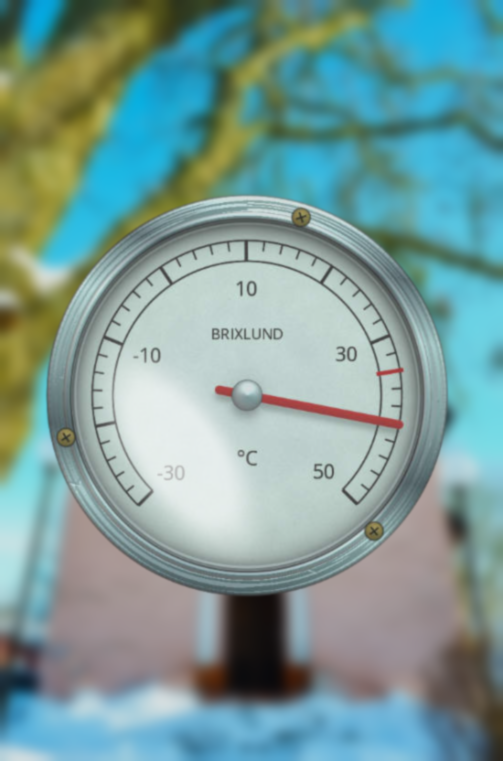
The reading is 40,°C
